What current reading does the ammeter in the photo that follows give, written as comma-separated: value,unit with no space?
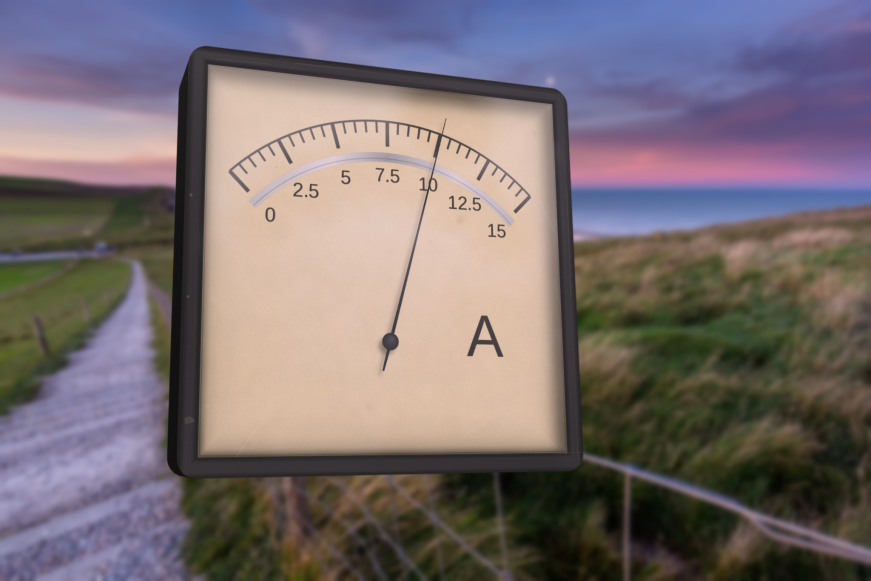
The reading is 10,A
